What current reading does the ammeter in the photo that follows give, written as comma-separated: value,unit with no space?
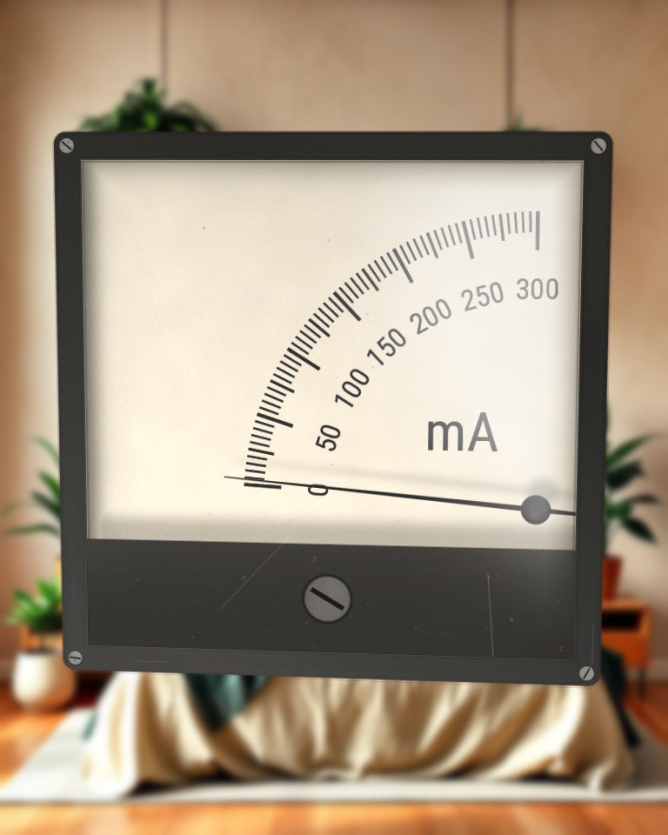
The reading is 5,mA
